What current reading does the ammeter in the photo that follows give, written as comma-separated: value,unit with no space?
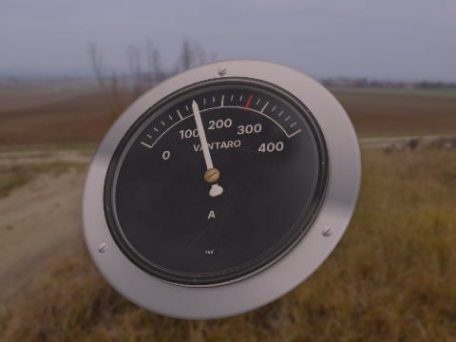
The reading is 140,A
